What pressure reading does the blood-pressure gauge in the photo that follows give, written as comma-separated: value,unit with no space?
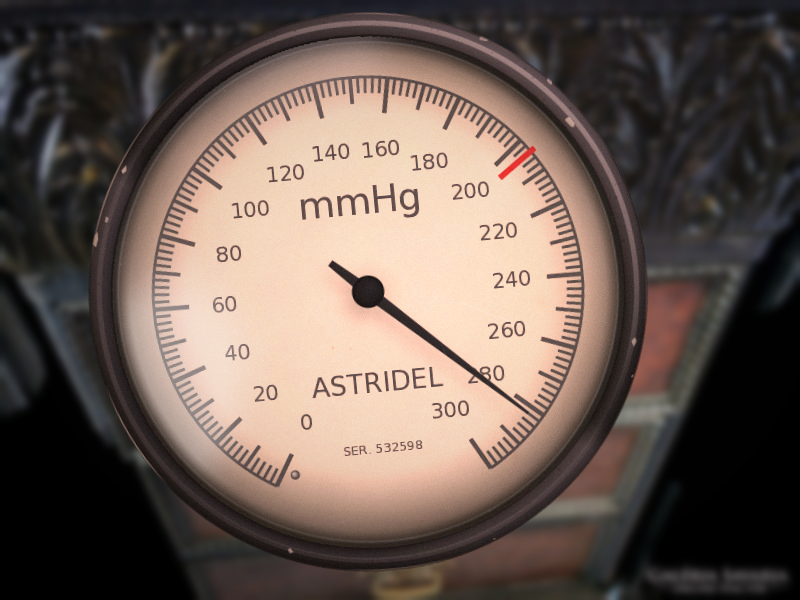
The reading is 282,mmHg
